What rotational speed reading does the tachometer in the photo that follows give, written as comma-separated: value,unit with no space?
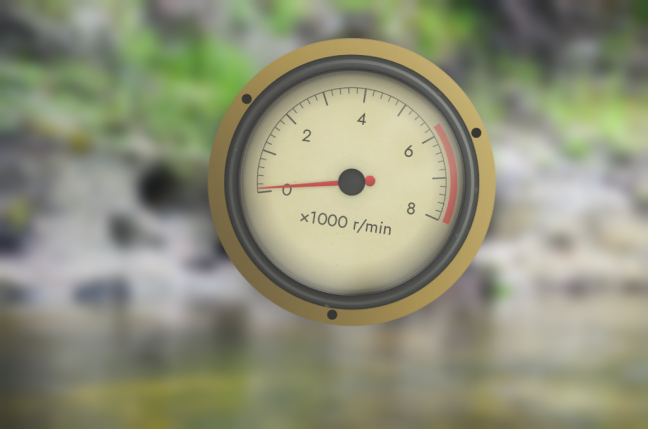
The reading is 100,rpm
